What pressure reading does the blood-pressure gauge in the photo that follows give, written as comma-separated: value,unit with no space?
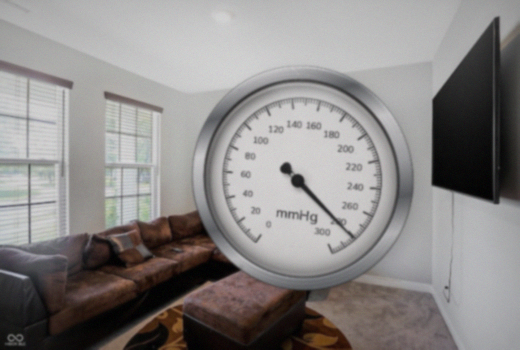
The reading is 280,mmHg
